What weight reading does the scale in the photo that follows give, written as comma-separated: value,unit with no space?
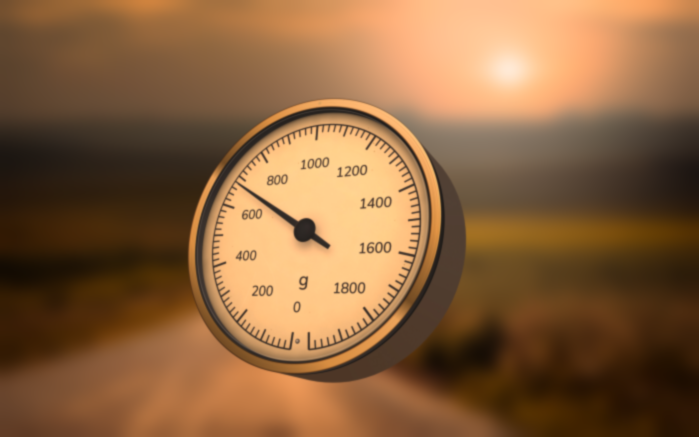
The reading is 680,g
